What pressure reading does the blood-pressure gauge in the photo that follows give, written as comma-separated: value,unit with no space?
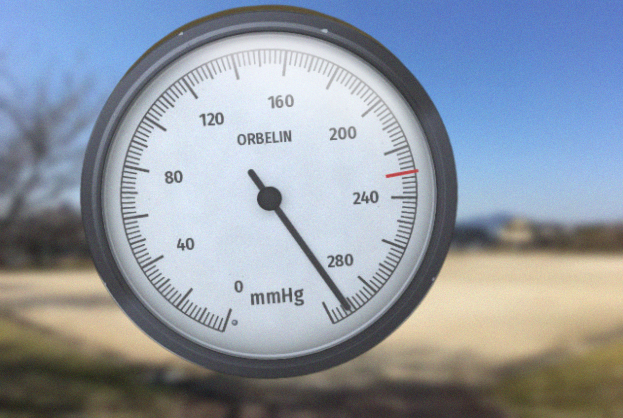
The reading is 292,mmHg
